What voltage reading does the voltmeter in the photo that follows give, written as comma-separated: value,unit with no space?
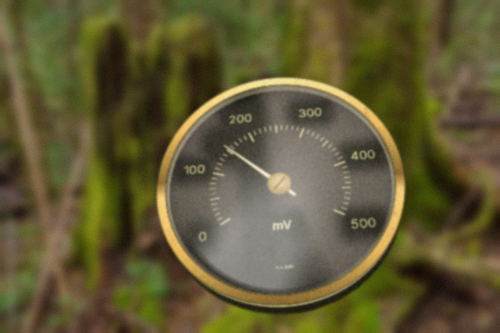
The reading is 150,mV
